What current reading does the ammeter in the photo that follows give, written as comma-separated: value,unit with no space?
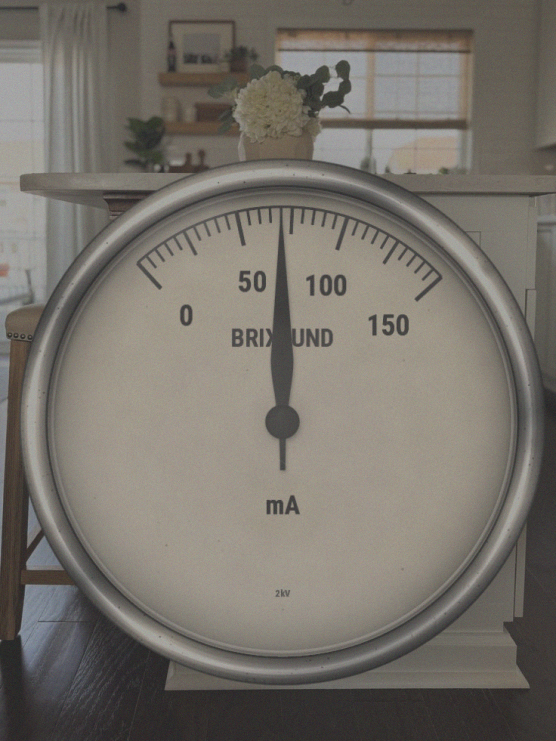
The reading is 70,mA
